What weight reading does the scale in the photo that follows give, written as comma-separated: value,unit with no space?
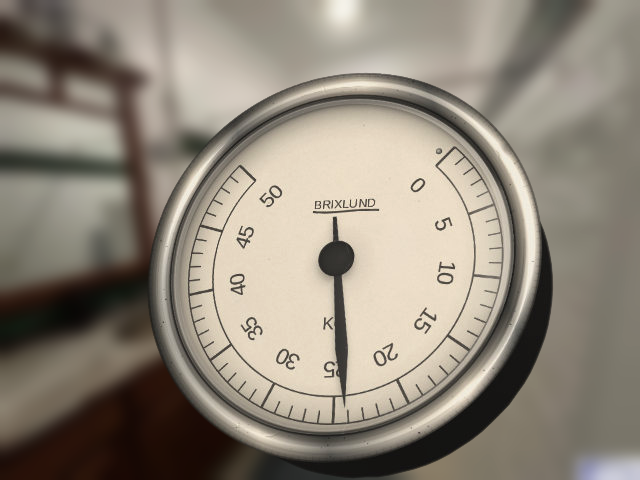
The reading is 24,kg
